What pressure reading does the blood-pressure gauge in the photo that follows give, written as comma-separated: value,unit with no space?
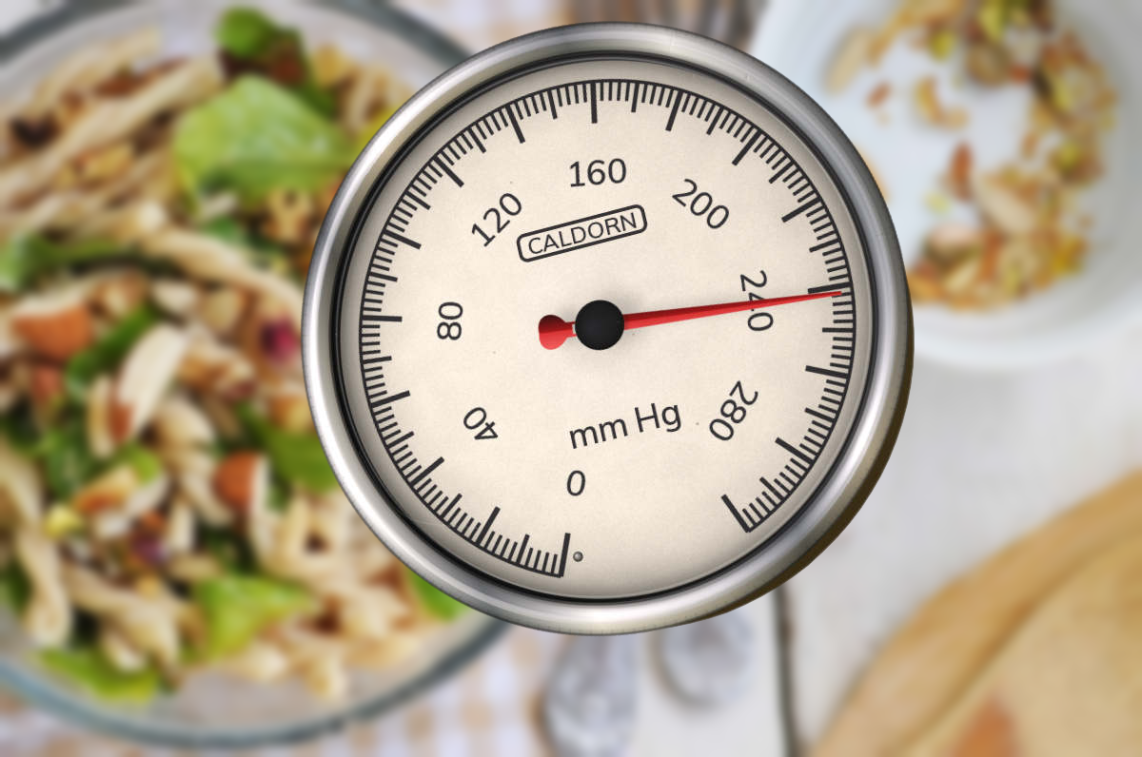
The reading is 242,mmHg
